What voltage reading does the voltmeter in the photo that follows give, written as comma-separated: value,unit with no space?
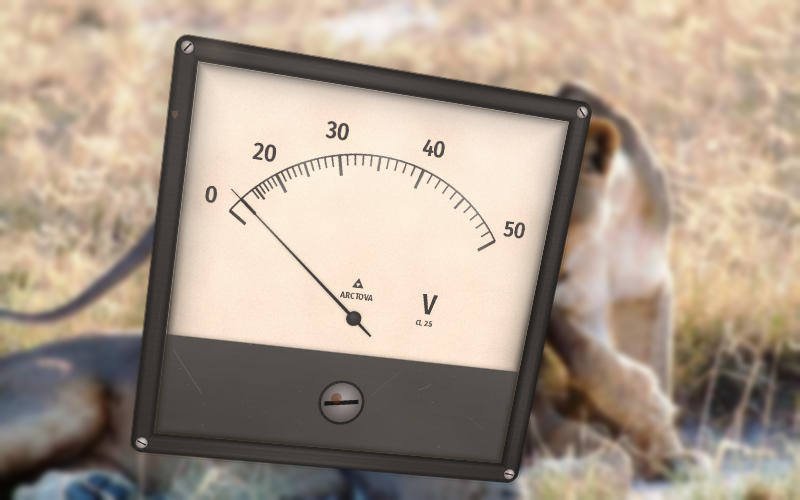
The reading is 10,V
